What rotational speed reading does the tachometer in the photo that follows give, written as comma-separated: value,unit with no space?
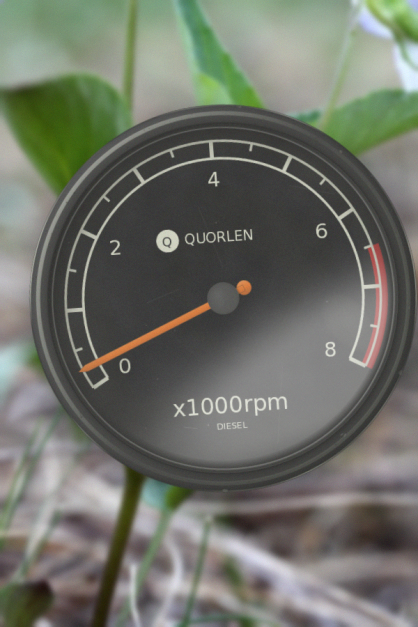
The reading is 250,rpm
